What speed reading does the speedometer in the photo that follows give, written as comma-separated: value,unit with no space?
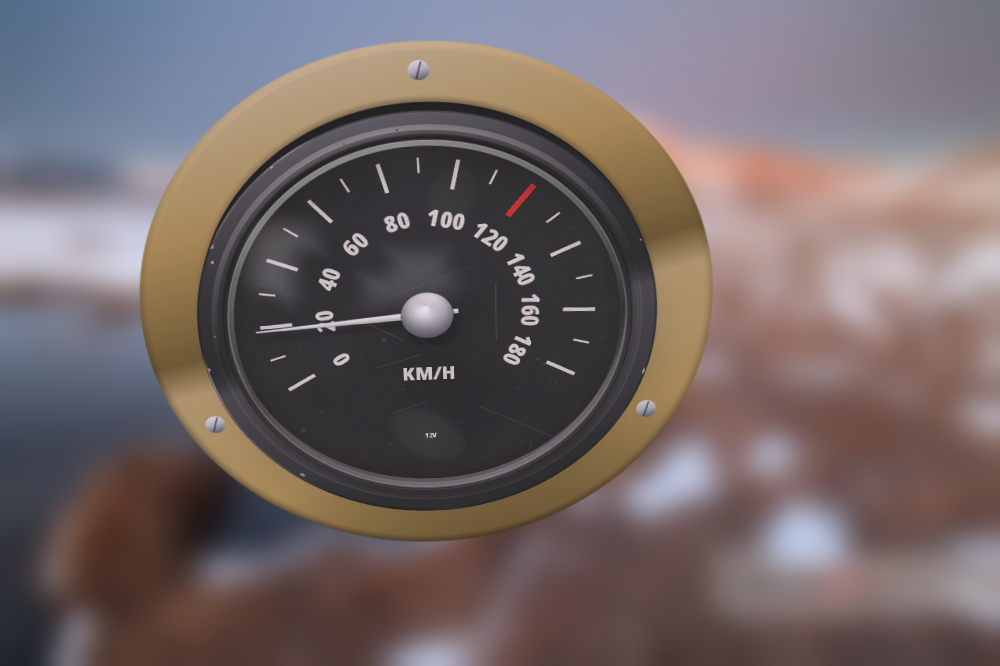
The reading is 20,km/h
